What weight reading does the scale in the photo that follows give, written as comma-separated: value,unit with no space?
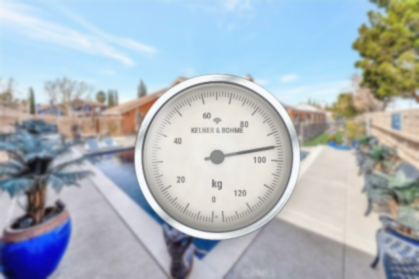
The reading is 95,kg
